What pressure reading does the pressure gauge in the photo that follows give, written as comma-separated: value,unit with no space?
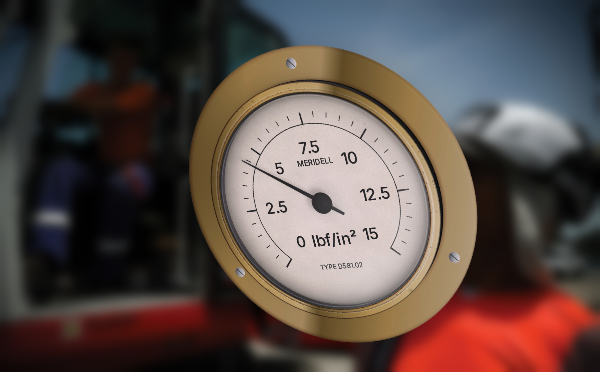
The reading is 4.5,psi
